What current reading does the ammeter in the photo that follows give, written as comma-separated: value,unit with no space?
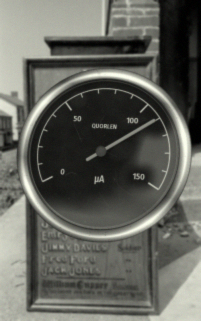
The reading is 110,µA
